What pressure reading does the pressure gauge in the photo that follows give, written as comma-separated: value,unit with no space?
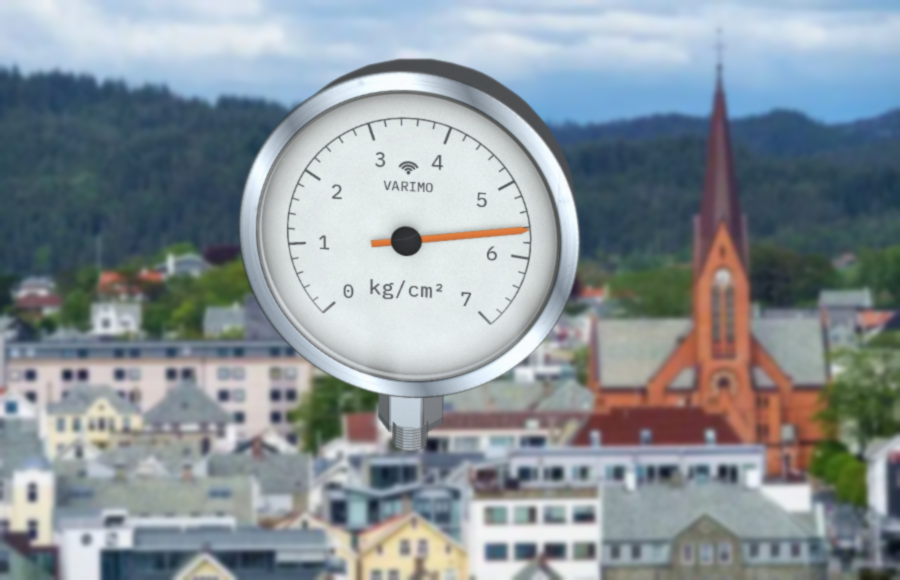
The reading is 5.6,kg/cm²
